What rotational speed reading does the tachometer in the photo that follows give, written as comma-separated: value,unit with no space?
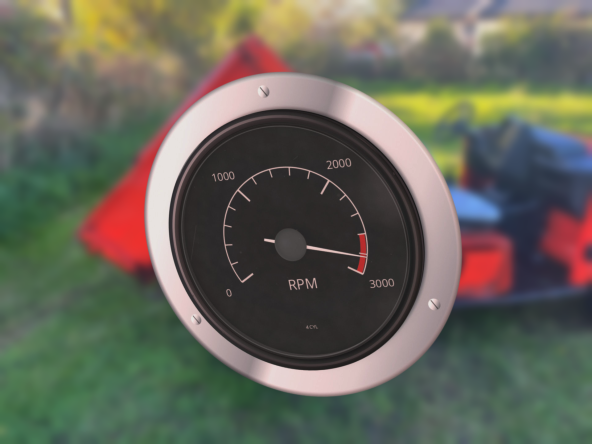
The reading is 2800,rpm
